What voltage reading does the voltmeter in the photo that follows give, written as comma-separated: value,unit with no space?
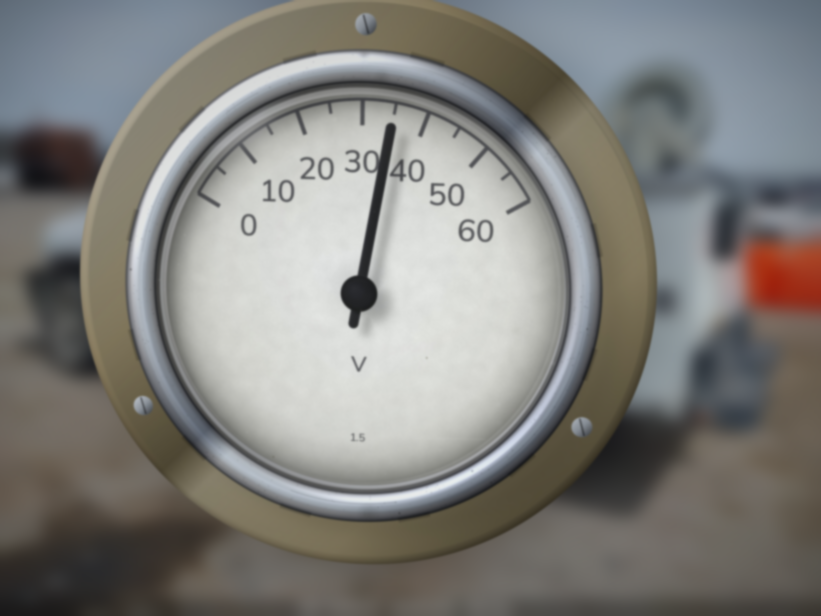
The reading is 35,V
